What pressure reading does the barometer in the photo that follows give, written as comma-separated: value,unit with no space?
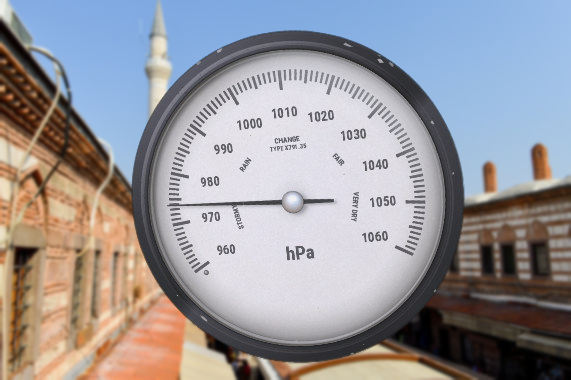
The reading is 974,hPa
